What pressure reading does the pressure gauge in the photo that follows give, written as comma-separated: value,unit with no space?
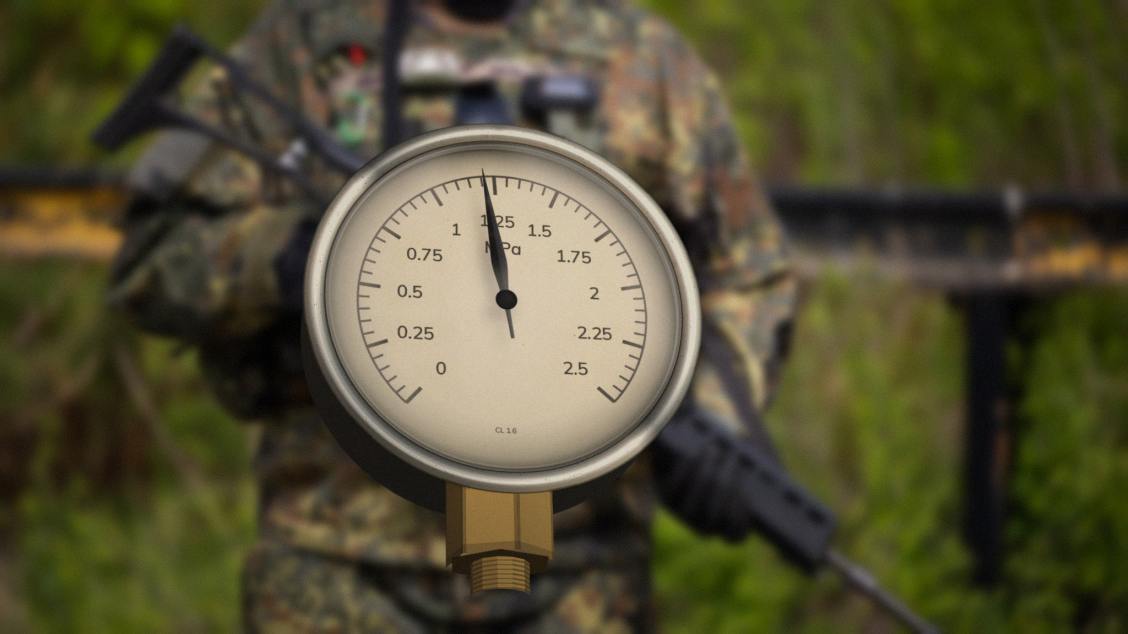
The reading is 1.2,MPa
